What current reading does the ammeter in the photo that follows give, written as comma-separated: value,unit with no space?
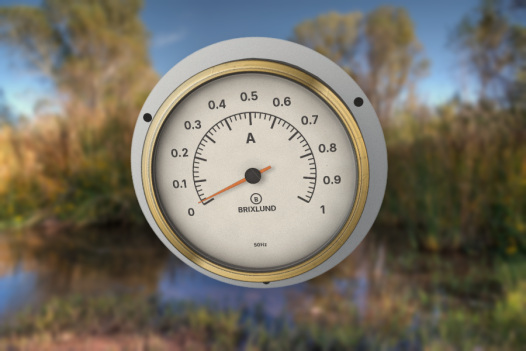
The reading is 0.02,A
